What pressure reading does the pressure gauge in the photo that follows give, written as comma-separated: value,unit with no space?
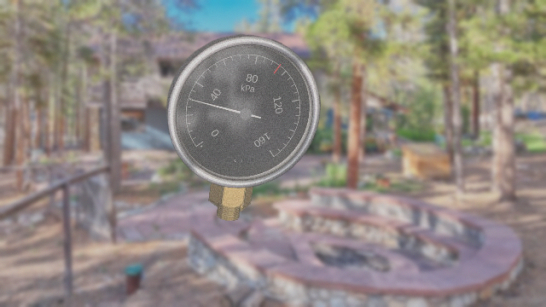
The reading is 30,kPa
